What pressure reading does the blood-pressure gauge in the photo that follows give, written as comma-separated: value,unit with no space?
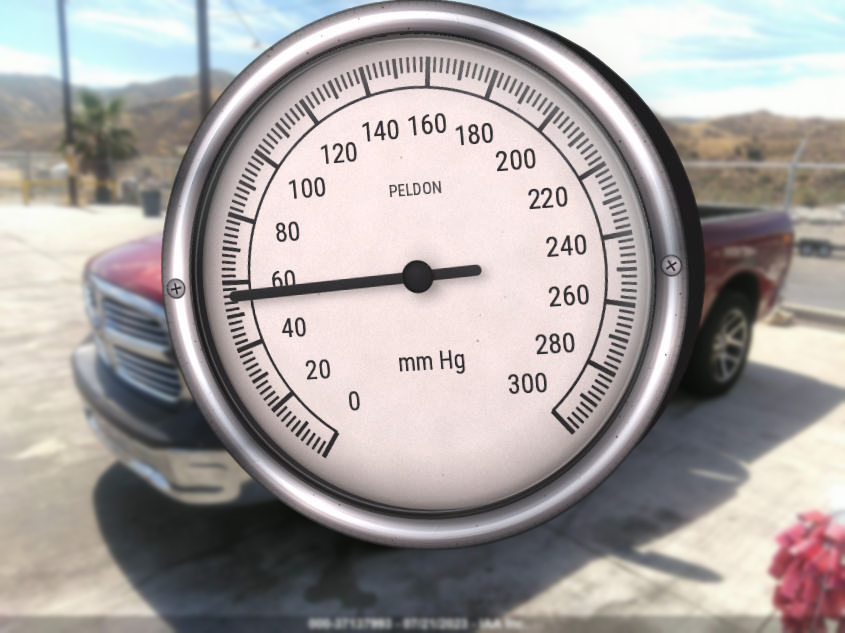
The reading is 56,mmHg
